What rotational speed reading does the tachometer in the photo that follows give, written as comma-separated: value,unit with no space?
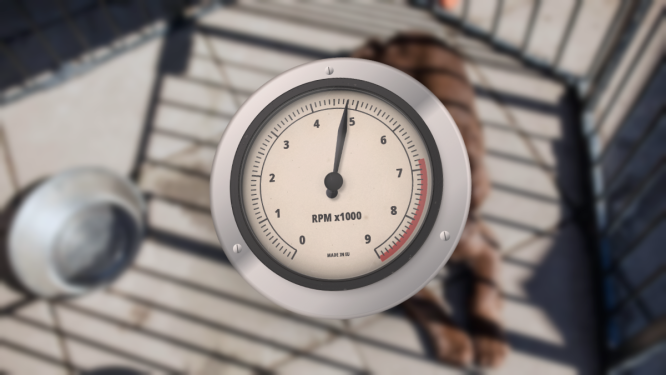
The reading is 4800,rpm
